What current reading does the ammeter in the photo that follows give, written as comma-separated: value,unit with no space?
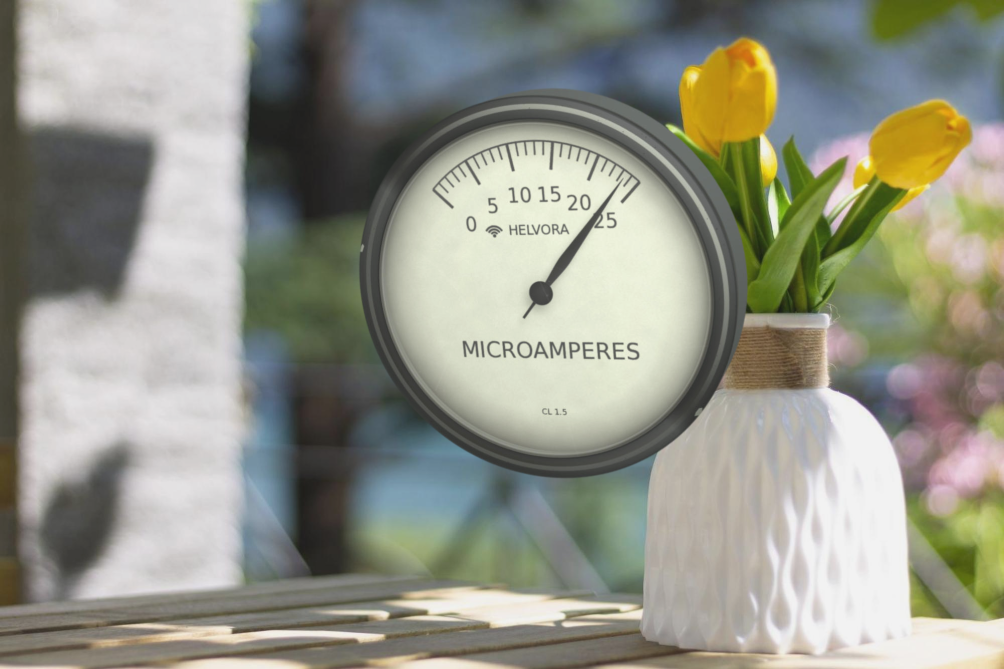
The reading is 23.5,µA
